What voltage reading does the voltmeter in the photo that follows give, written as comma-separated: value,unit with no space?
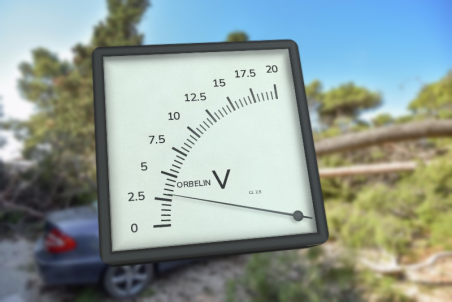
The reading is 3,V
